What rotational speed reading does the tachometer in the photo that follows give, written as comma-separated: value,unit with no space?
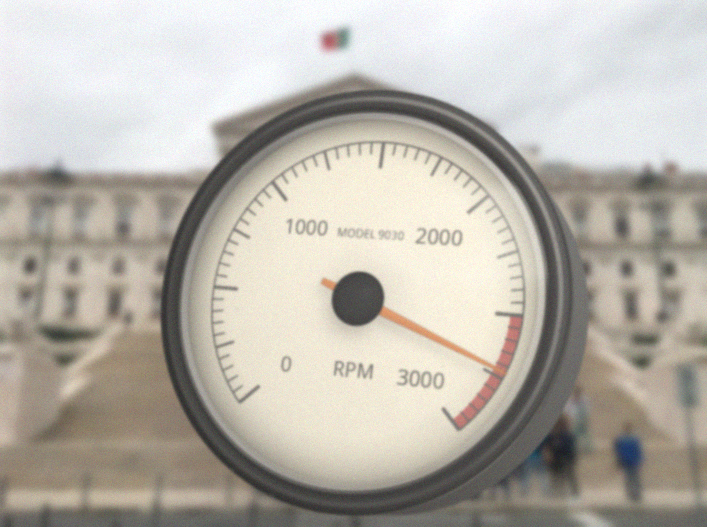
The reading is 2725,rpm
